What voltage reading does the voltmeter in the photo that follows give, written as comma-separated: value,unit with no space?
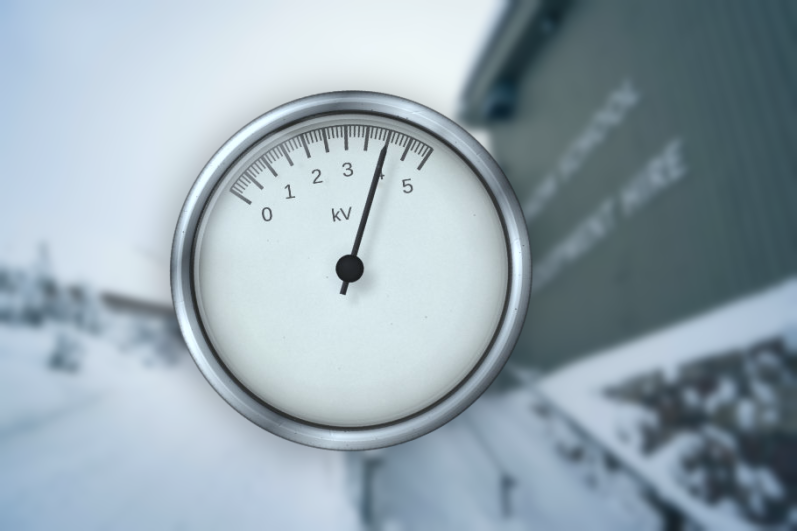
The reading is 4,kV
